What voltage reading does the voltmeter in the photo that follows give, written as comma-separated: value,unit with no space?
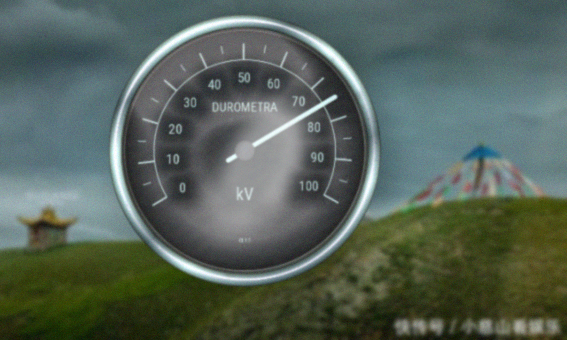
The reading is 75,kV
